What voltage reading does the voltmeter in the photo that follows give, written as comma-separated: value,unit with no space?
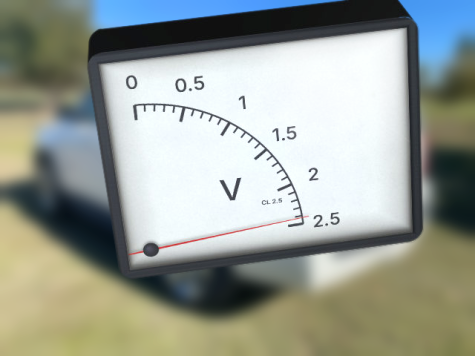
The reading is 2.4,V
